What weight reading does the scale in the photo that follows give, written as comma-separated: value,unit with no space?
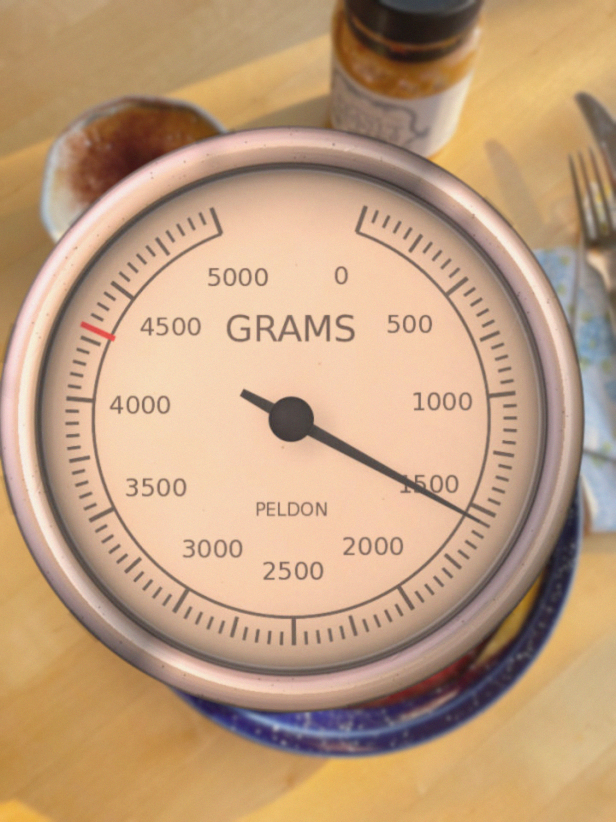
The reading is 1550,g
